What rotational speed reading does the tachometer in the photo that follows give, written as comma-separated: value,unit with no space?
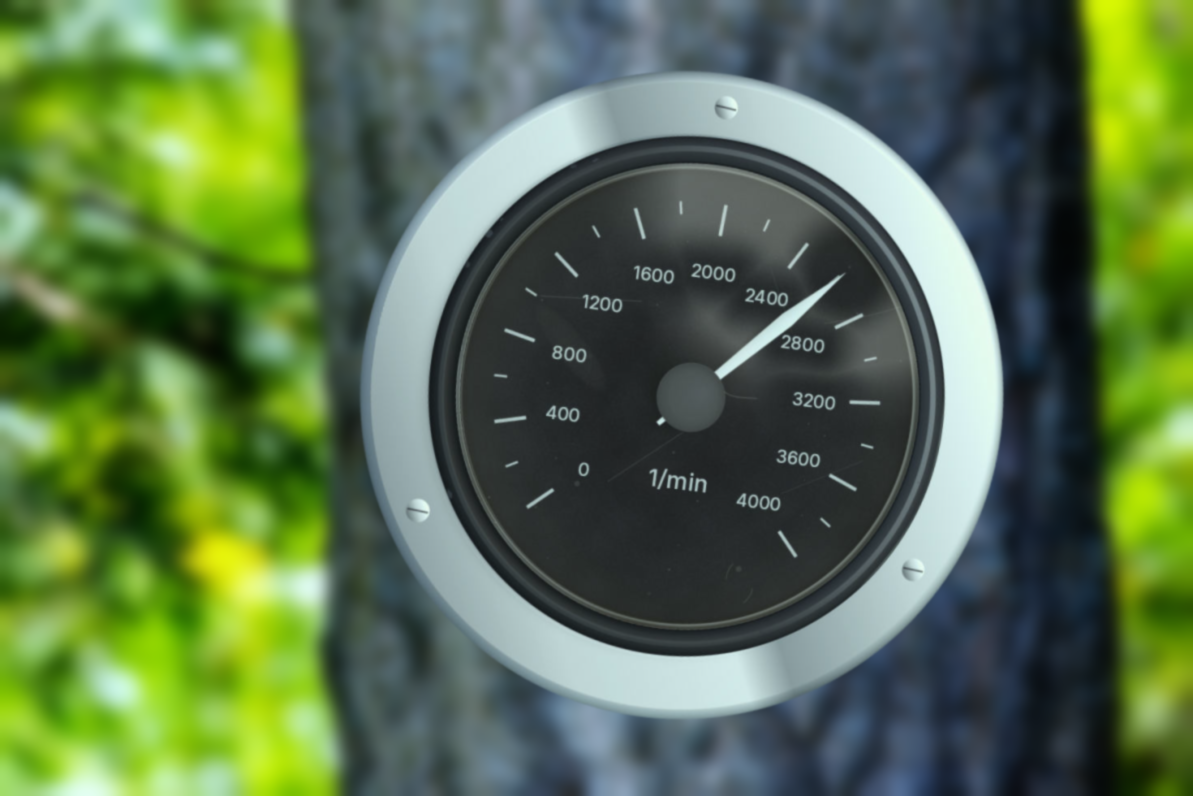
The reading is 2600,rpm
